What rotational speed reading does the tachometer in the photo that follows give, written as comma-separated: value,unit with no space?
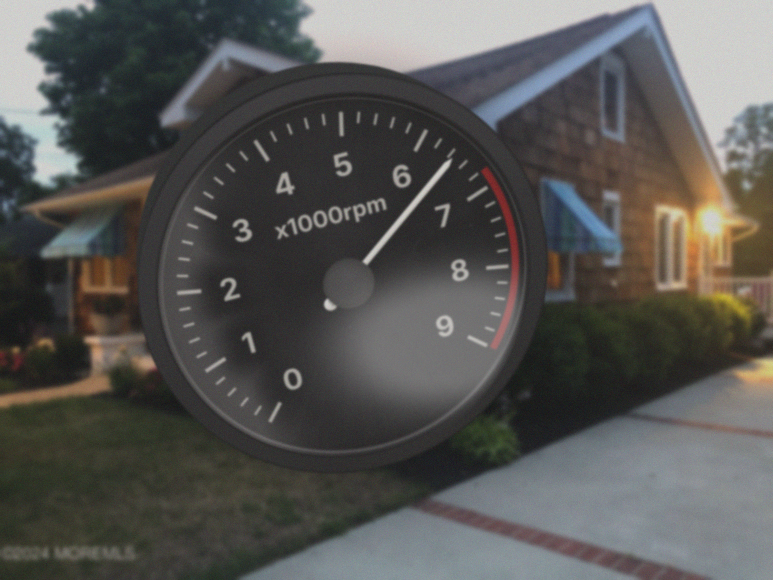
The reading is 6400,rpm
